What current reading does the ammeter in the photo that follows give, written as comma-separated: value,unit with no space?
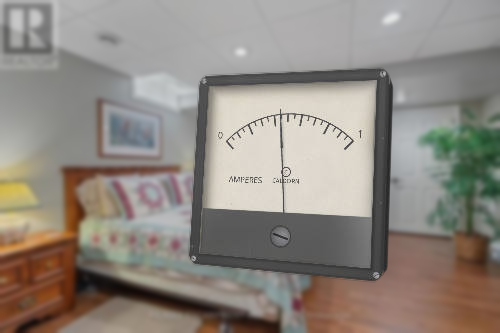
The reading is 0.45,A
